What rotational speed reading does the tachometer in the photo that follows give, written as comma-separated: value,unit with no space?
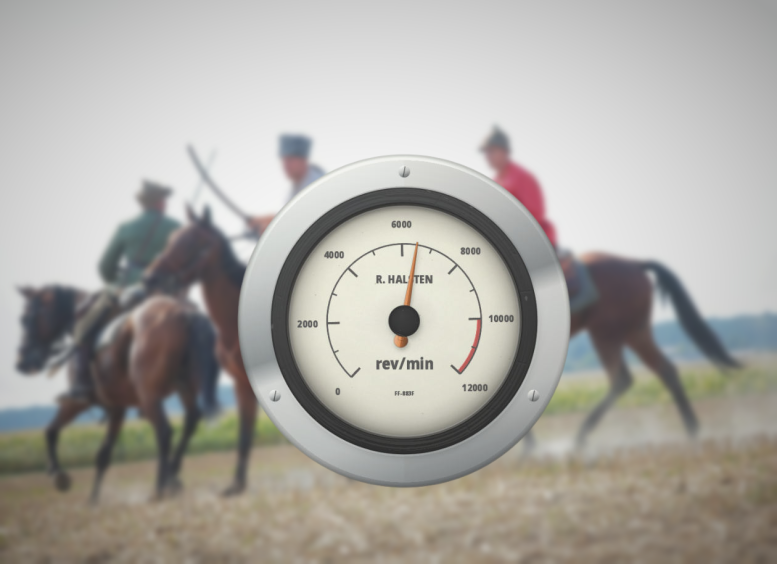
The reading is 6500,rpm
